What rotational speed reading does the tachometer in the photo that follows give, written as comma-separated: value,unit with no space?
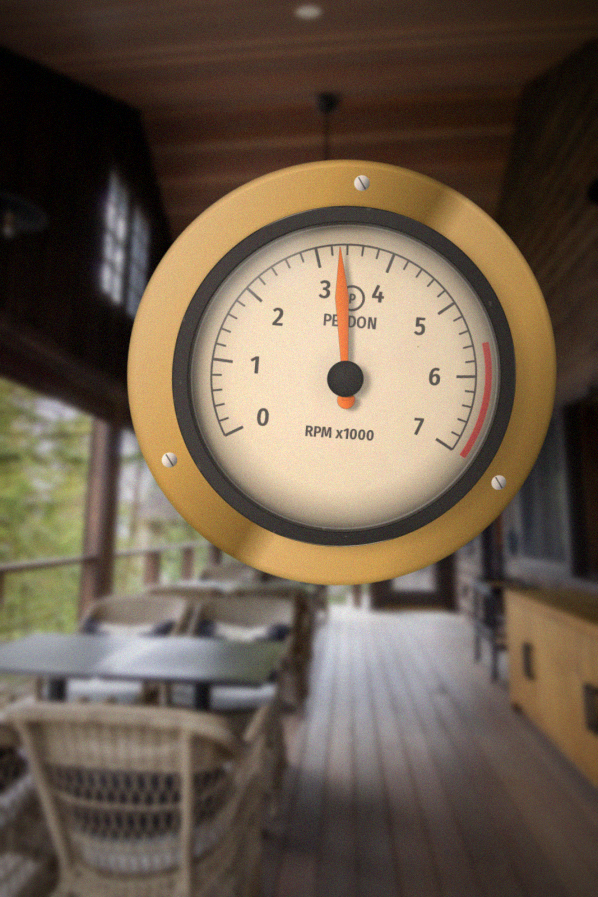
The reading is 3300,rpm
